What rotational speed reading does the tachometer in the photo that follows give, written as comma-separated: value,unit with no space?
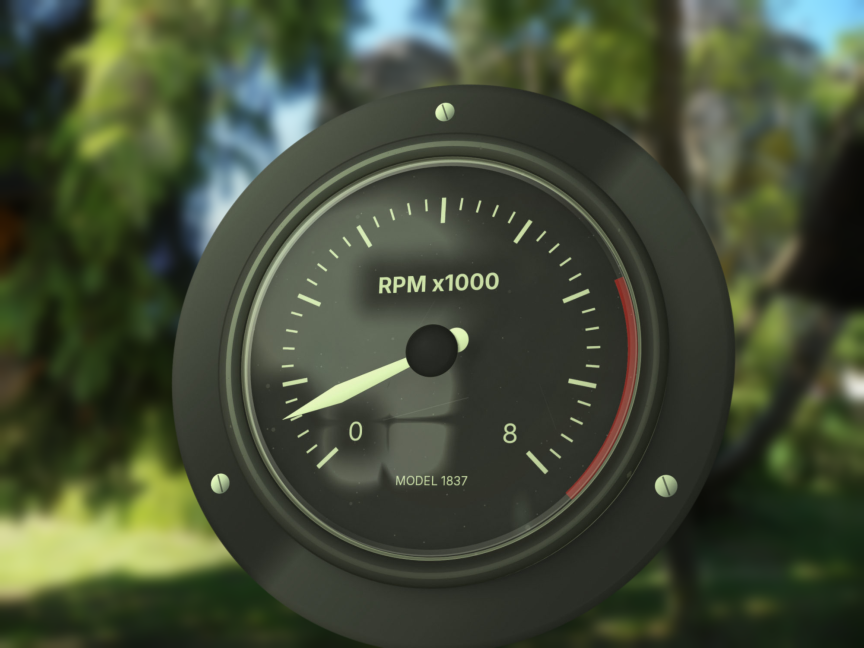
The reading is 600,rpm
